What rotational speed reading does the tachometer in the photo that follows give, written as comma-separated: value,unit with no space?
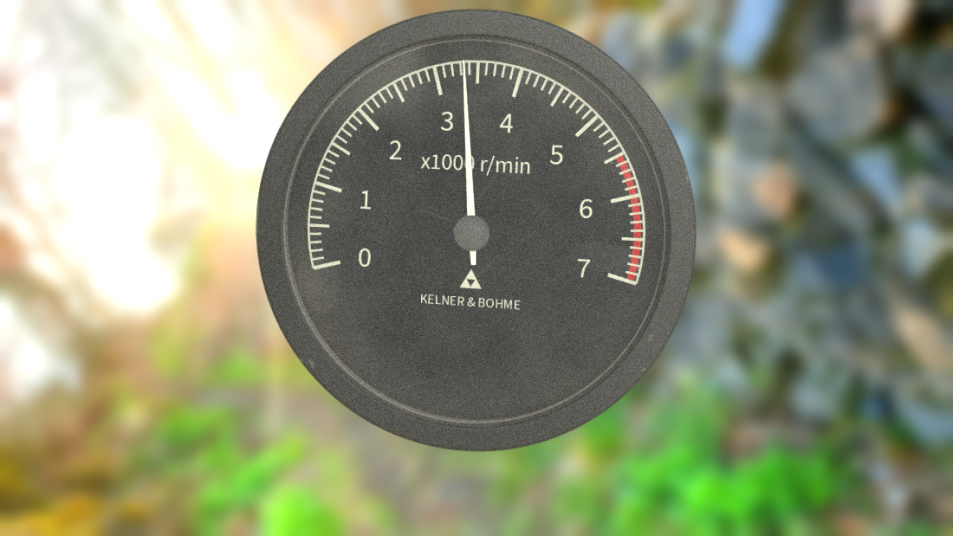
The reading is 3350,rpm
